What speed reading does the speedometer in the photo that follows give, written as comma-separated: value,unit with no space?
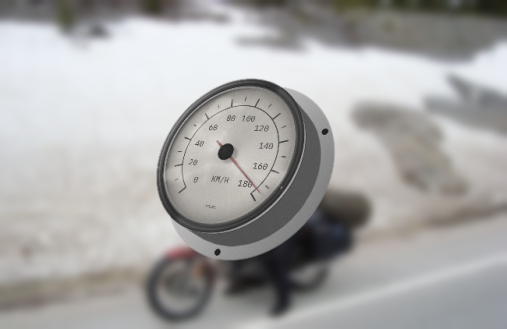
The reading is 175,km/h
